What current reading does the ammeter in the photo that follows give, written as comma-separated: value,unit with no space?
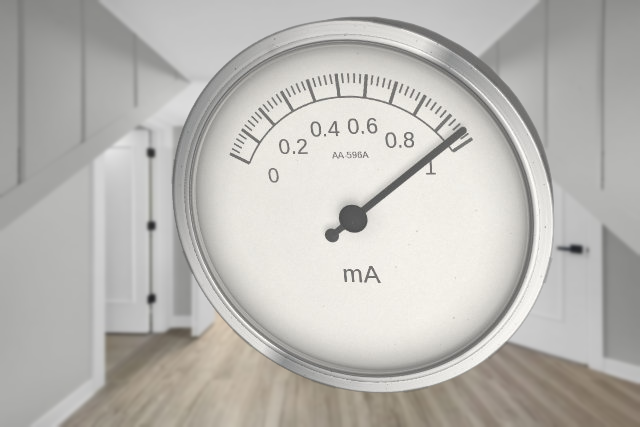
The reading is 0.96,mA
